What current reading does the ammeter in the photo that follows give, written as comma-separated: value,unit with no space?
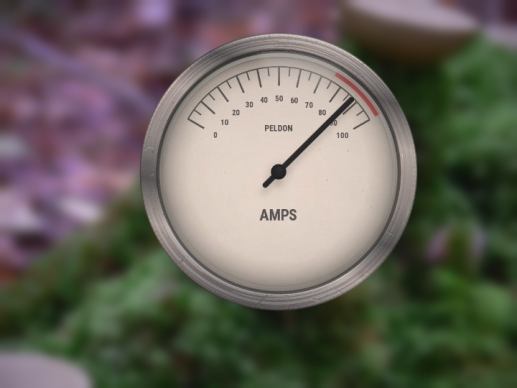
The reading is 87.5,A
